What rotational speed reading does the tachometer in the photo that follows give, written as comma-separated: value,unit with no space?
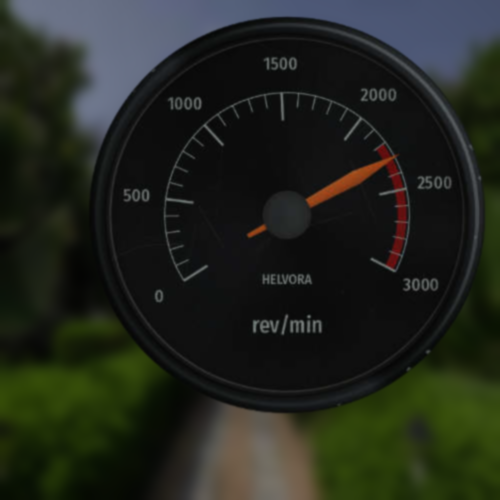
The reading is 2300,rpm
